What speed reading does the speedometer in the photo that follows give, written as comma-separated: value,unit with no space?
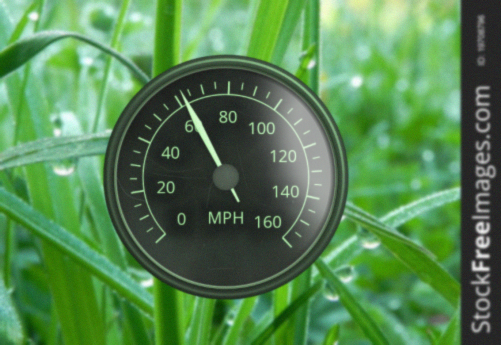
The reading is 62.5,mph
